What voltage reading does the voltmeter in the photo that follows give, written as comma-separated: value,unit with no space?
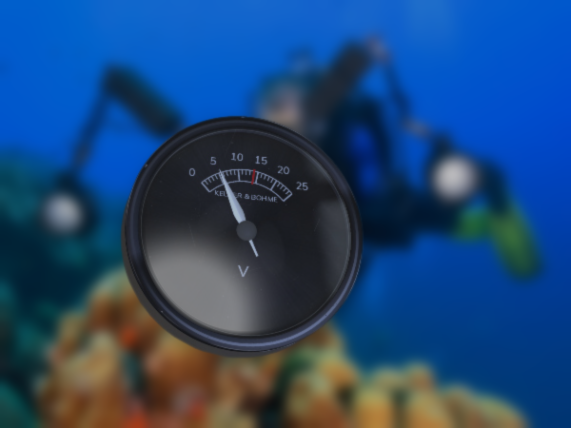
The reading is 5,V
